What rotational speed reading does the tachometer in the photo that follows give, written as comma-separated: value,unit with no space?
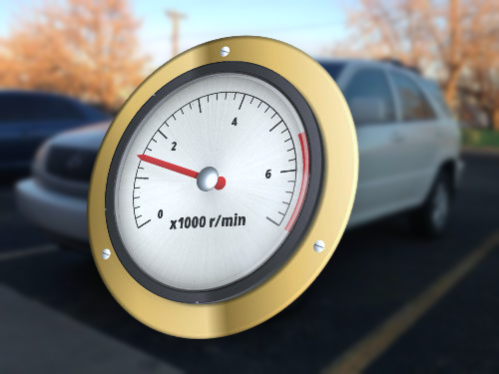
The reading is 1400,rpm
